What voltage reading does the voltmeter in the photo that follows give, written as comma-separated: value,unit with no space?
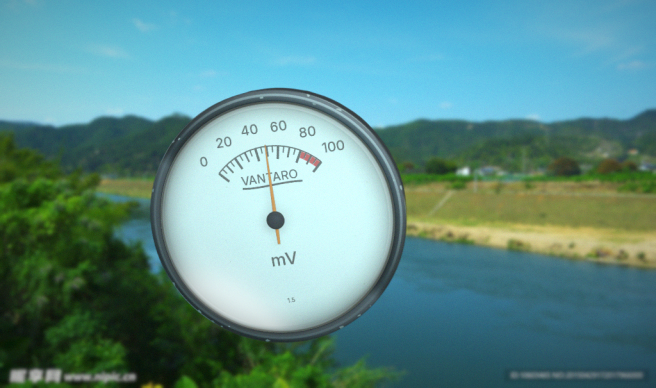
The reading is 50,mV
